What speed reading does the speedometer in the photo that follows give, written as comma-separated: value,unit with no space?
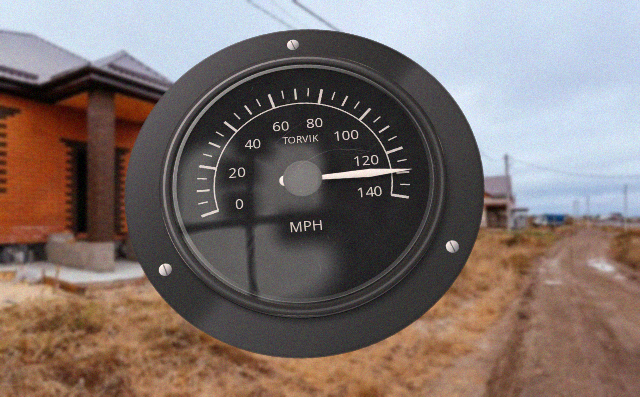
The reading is 130,mph
